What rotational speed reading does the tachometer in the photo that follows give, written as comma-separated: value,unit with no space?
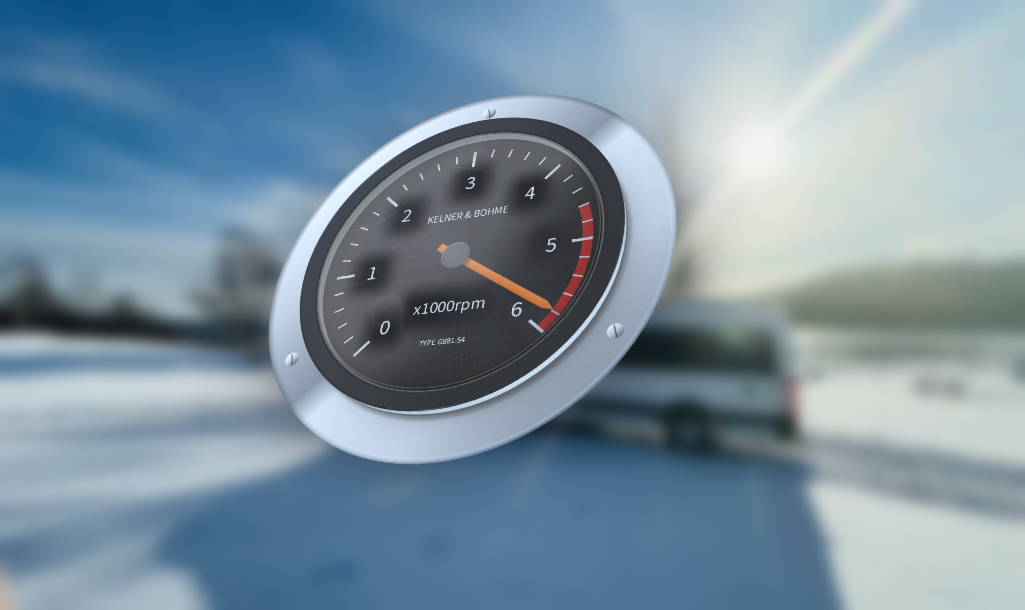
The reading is 5800,rpm
